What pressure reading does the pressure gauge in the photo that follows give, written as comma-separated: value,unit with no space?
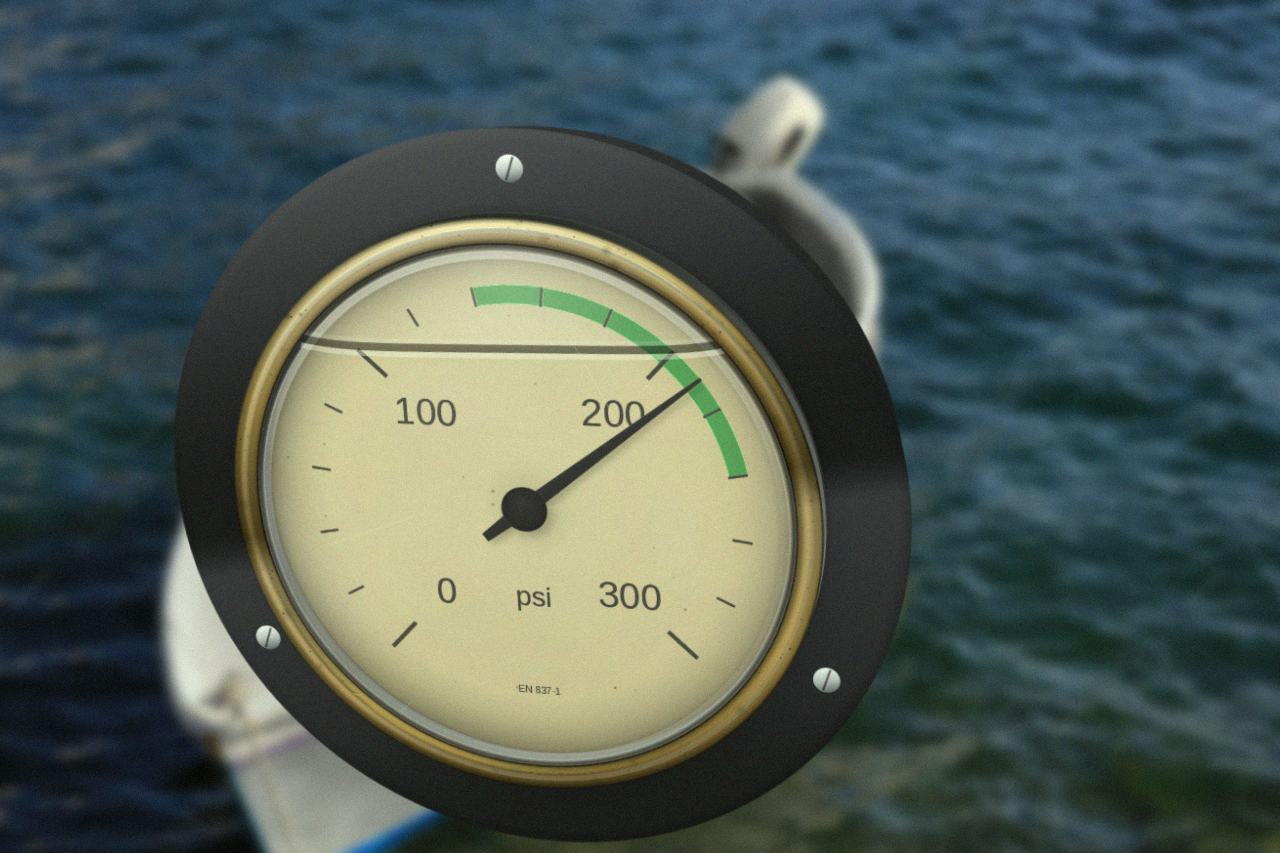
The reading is 210,psi
